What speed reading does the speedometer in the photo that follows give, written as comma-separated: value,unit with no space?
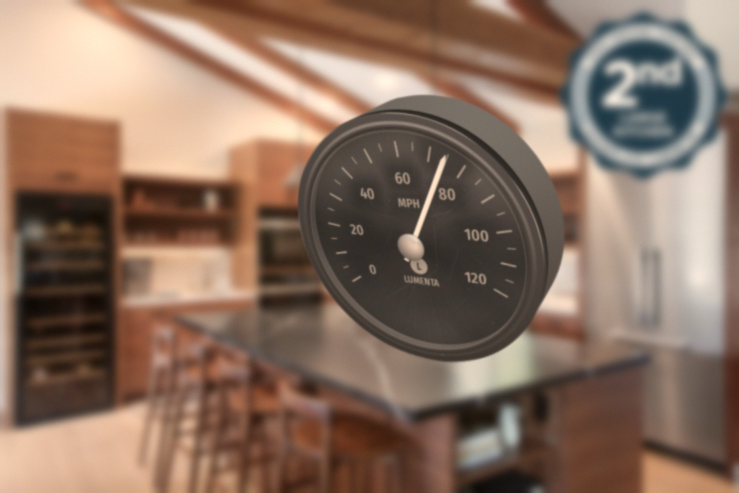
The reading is 75,mph
